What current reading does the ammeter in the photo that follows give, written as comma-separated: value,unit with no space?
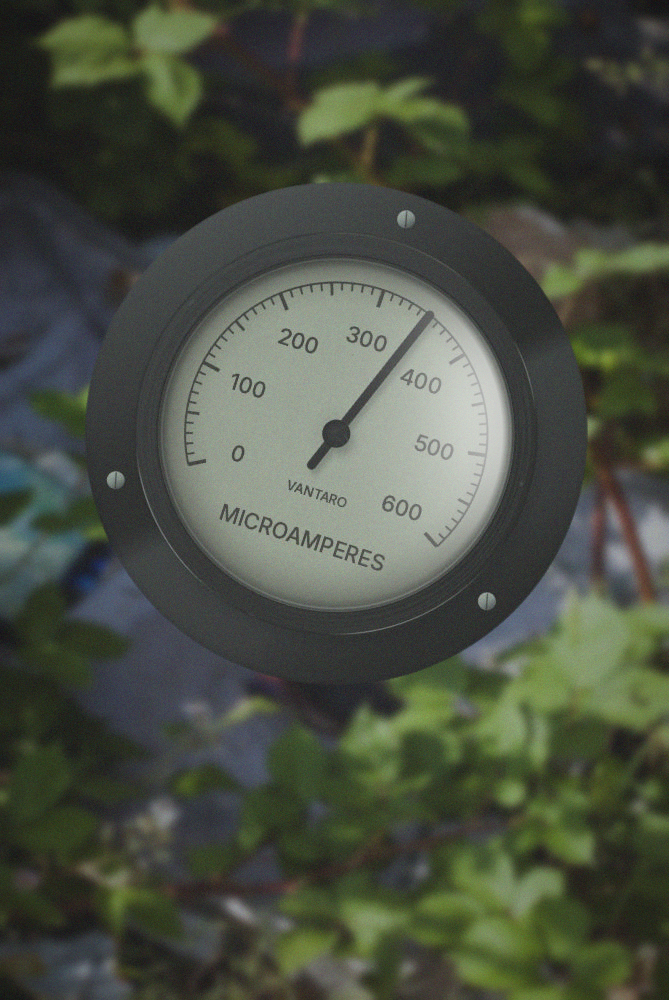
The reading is 350,µA
